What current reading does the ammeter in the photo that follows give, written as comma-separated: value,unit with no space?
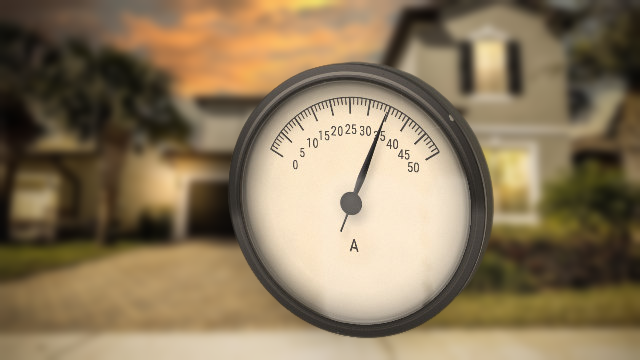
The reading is 35,A
